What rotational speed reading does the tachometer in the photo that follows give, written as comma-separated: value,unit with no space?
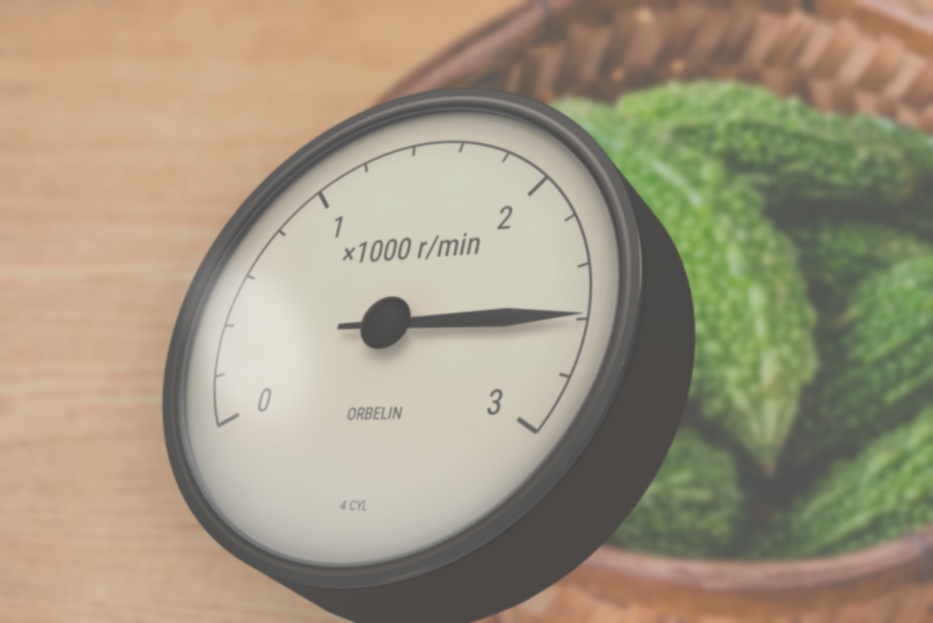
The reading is 2600,rpm
